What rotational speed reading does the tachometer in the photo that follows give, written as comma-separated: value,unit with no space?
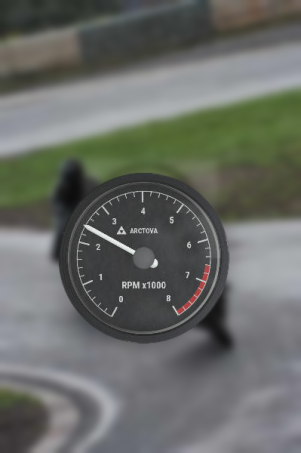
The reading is 2400,rpm
